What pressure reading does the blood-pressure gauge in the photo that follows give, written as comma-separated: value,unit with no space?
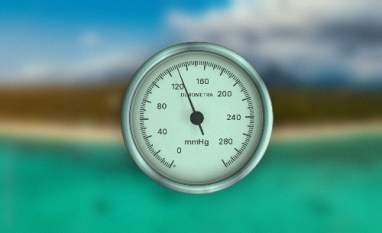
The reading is 130,mmHg
